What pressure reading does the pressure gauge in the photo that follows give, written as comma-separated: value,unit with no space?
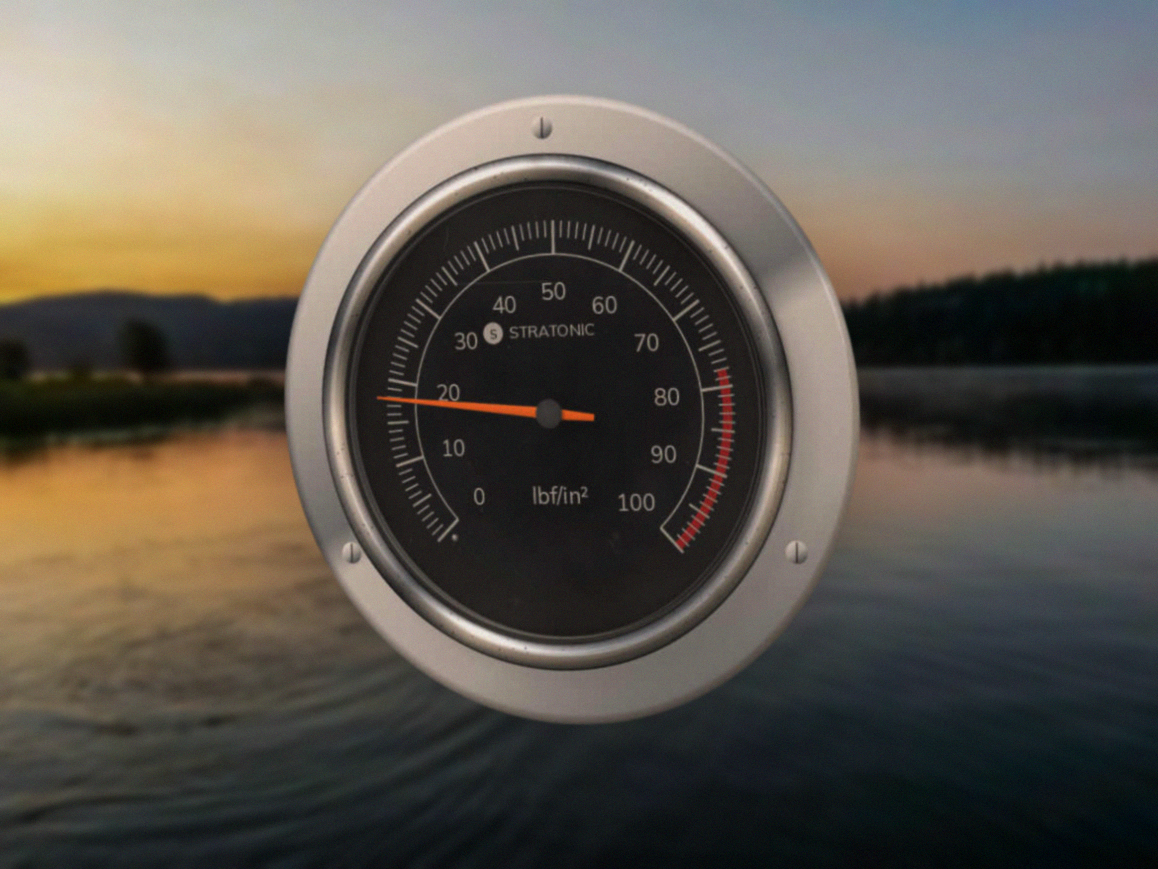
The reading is 18,psi
